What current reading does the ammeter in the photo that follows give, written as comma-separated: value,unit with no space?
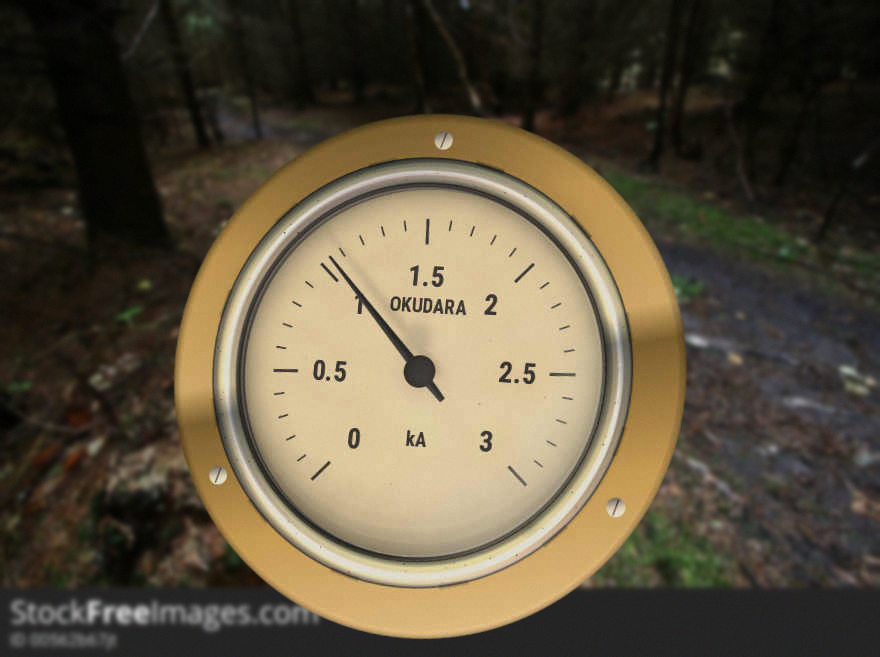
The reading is 1.05,kA
